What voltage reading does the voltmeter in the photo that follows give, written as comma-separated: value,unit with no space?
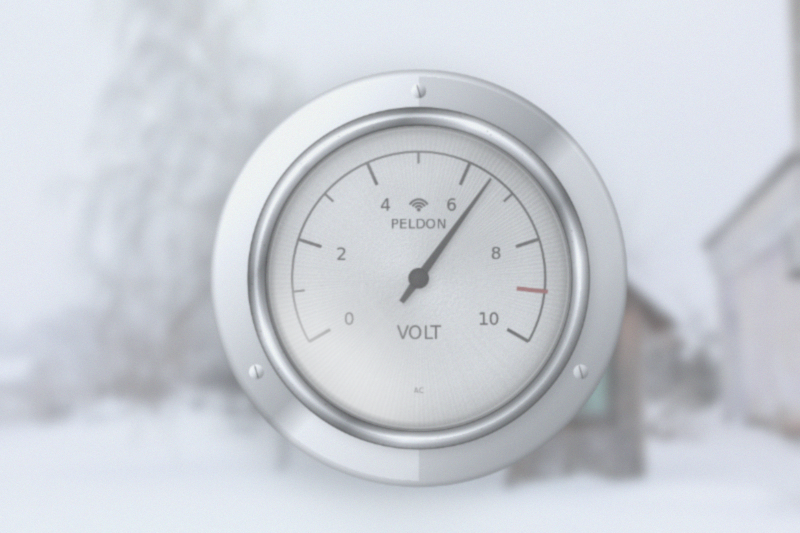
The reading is 6.5,V
